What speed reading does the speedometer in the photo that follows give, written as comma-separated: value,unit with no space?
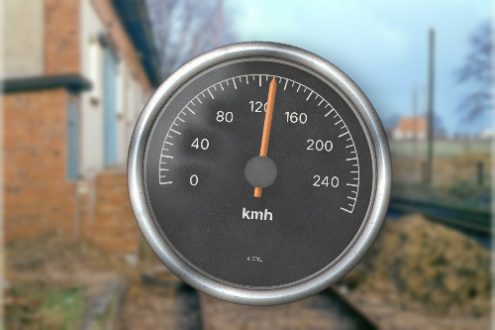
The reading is 130,km/h
